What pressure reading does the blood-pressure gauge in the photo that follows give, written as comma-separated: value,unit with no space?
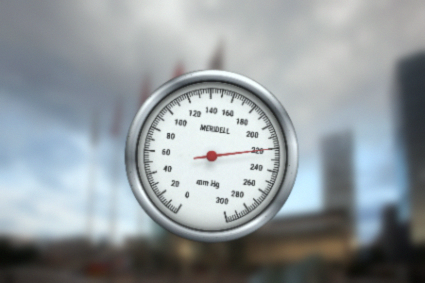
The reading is 220,mmHg
